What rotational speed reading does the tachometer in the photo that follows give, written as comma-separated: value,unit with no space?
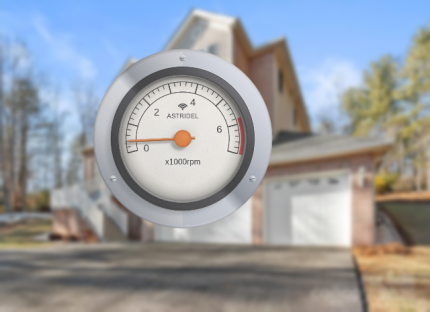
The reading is 400,rpm
